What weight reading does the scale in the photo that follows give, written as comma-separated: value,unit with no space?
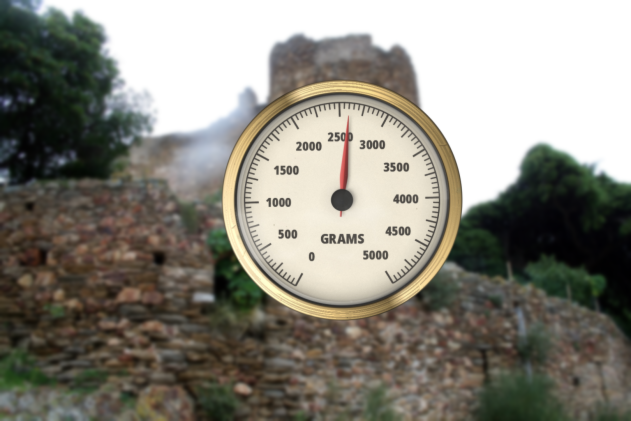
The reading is 2600,g
